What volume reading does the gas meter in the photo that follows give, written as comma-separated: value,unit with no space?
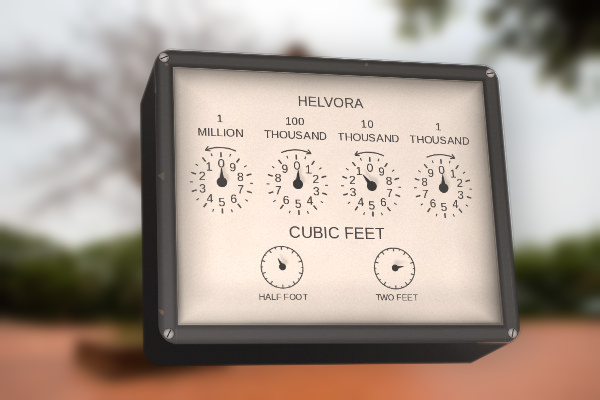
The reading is 1000,ft³
